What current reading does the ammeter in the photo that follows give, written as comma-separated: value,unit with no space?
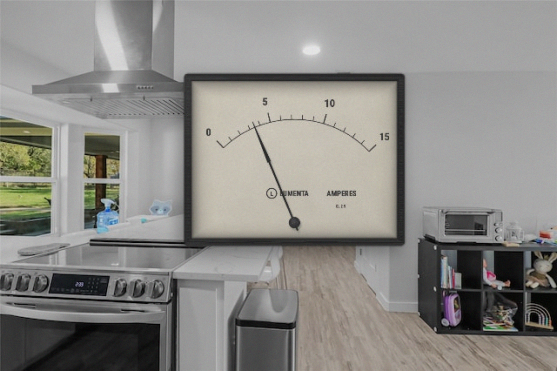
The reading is 3.5,A
